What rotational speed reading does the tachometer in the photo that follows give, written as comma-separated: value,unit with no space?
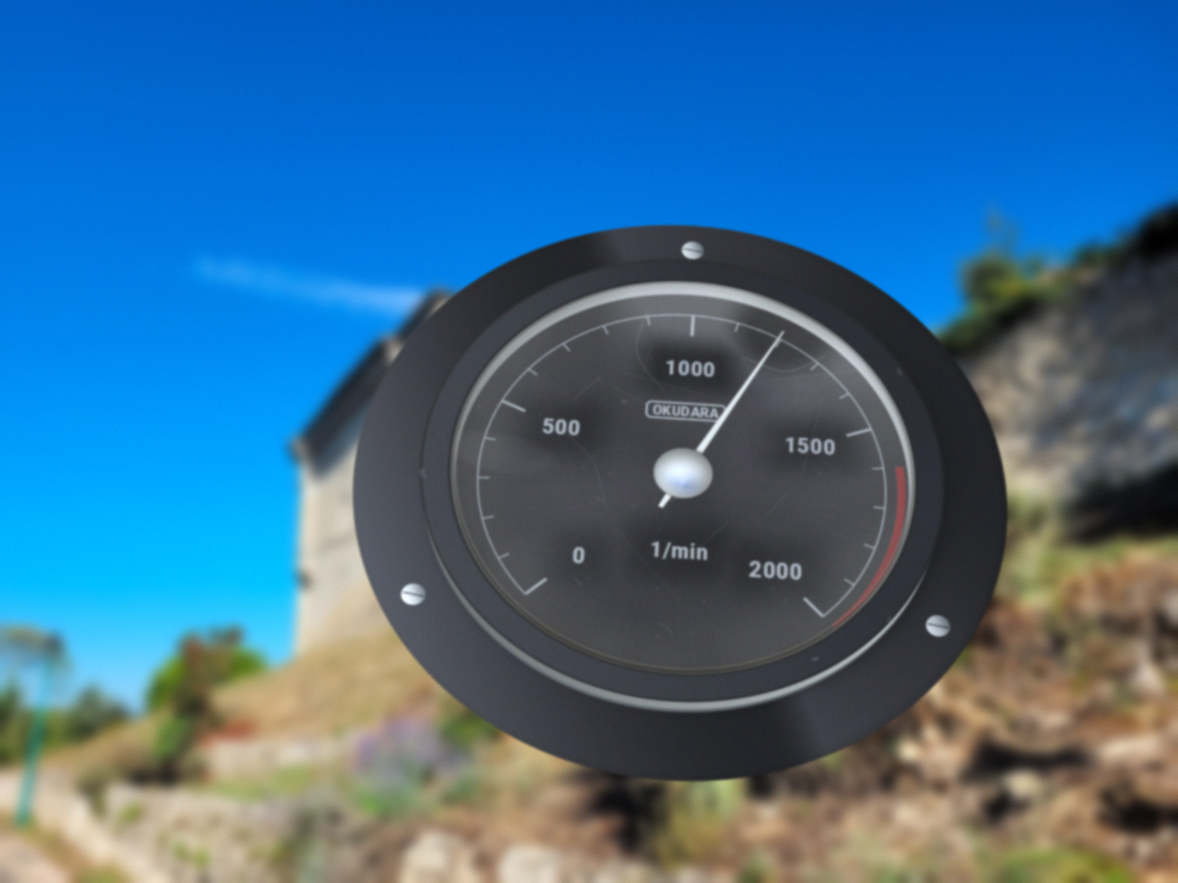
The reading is 1200,rpm
